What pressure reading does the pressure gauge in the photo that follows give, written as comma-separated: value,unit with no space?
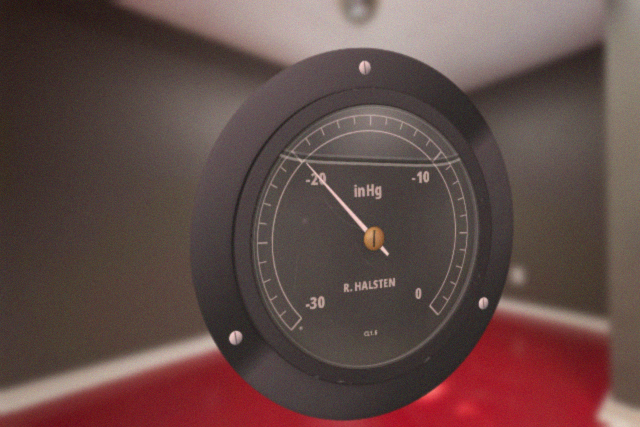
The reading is -20,inHg
